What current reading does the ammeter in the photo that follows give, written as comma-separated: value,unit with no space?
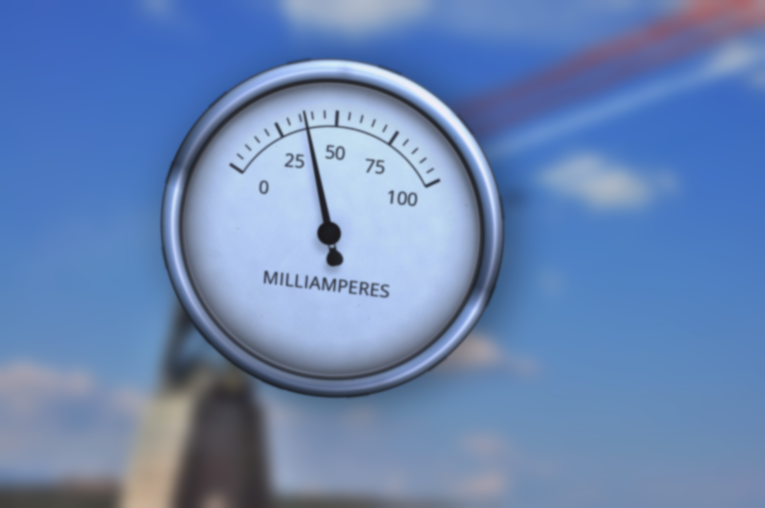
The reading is 37.5,mA
